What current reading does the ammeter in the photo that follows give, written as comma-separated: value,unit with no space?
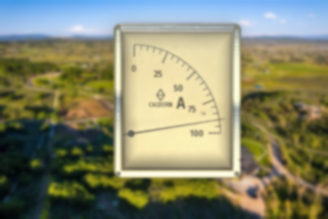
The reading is 90,A
